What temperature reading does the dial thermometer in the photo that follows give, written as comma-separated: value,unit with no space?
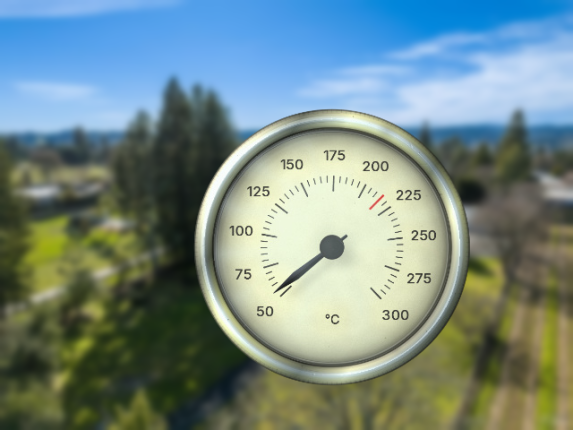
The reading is 55,°C
